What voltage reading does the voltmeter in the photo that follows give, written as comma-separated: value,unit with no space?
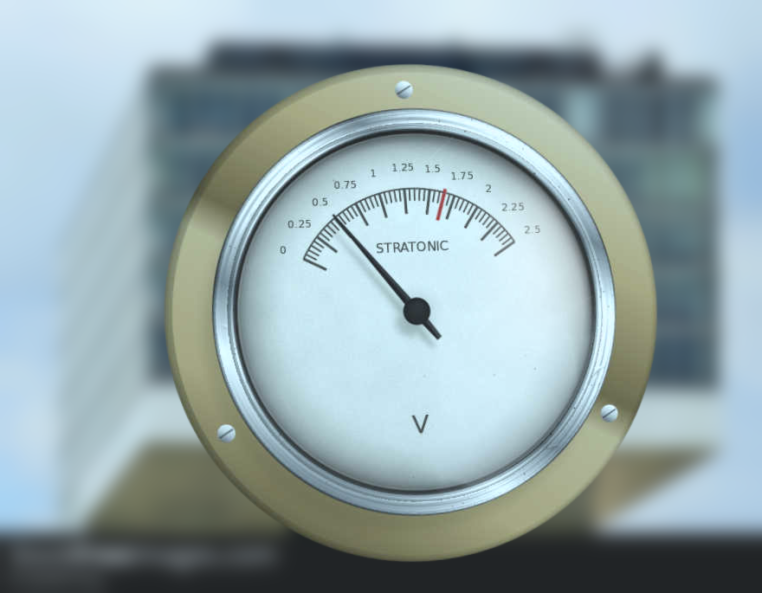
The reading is 0.5,V
